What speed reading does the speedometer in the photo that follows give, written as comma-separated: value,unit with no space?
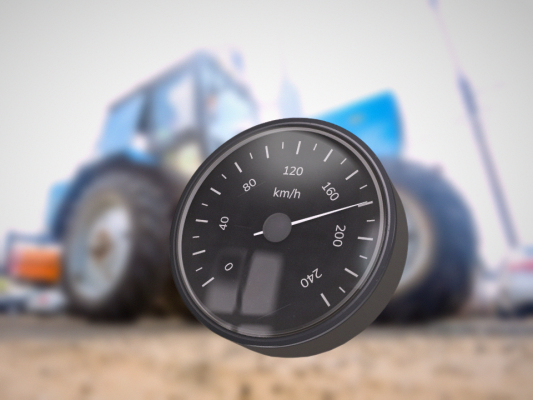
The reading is 180,km/h
